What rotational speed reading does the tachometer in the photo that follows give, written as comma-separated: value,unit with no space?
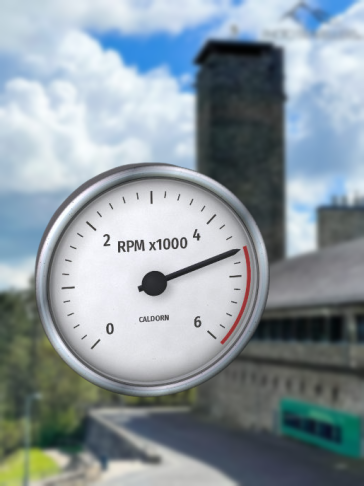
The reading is 4600,rpm
